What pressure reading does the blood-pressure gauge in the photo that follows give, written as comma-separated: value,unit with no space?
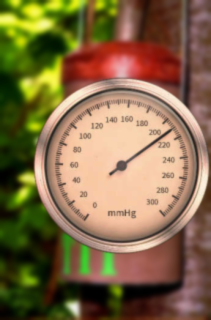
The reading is 210,mmHg
